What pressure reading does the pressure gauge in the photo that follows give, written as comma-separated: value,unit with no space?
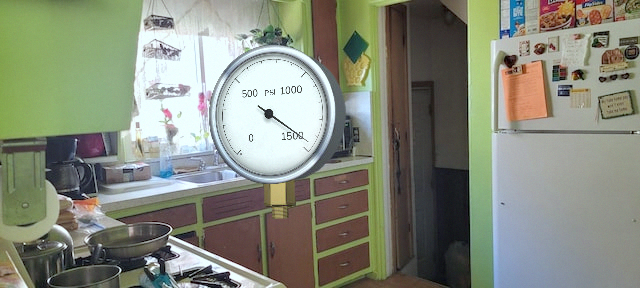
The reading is 1450,psi
